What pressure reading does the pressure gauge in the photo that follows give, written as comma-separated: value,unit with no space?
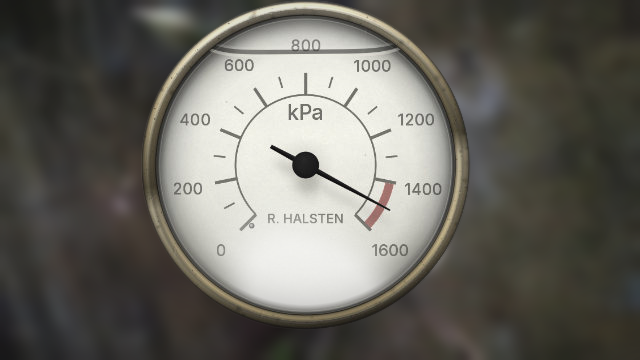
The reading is 1500,kPa
